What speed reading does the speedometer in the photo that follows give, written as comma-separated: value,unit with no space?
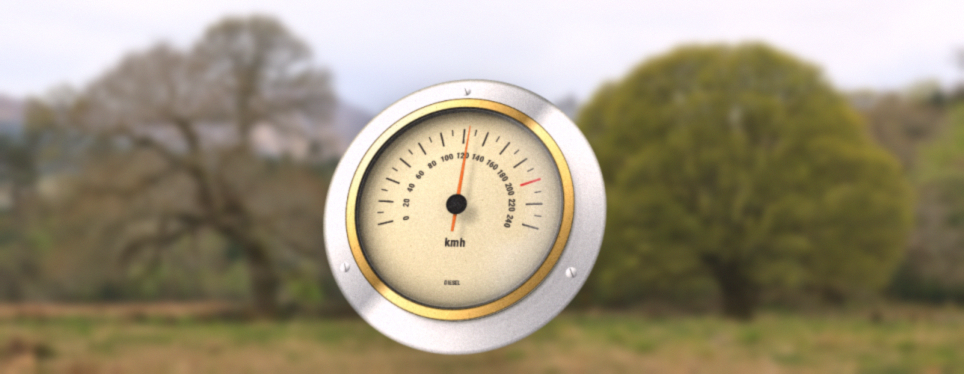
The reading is 125,km/h
